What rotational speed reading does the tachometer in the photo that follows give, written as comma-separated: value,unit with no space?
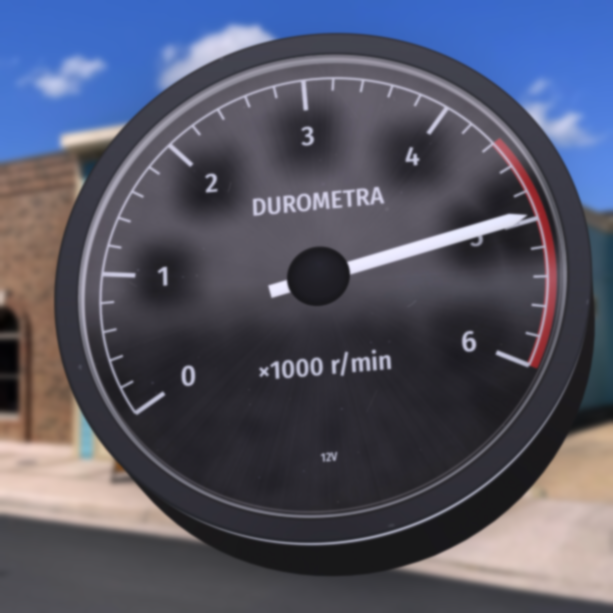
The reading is 5000,rpm
